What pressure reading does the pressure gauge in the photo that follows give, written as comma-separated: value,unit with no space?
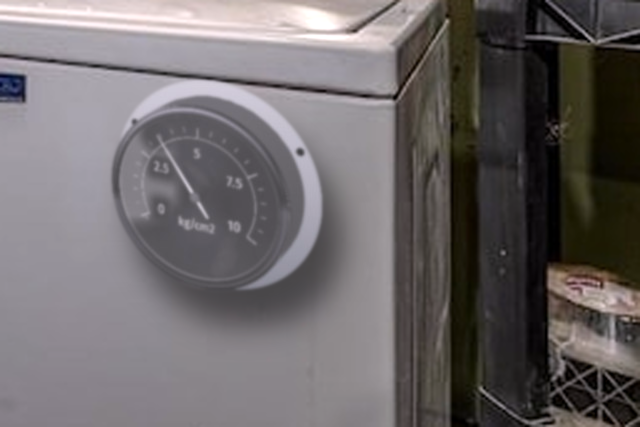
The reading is 3.5,kg/cm²
